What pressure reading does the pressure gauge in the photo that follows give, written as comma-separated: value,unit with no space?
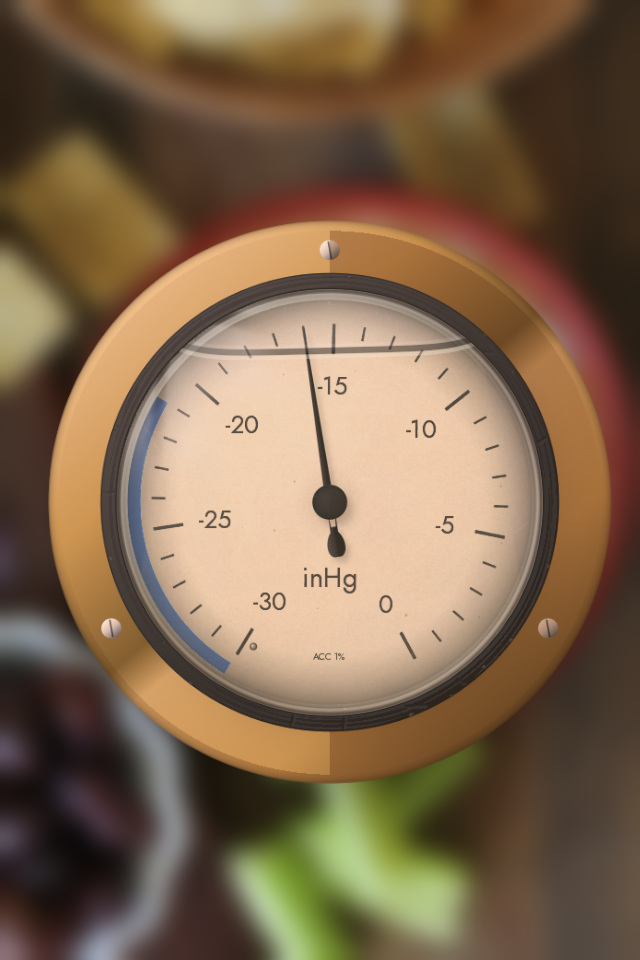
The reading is -16,inHg
